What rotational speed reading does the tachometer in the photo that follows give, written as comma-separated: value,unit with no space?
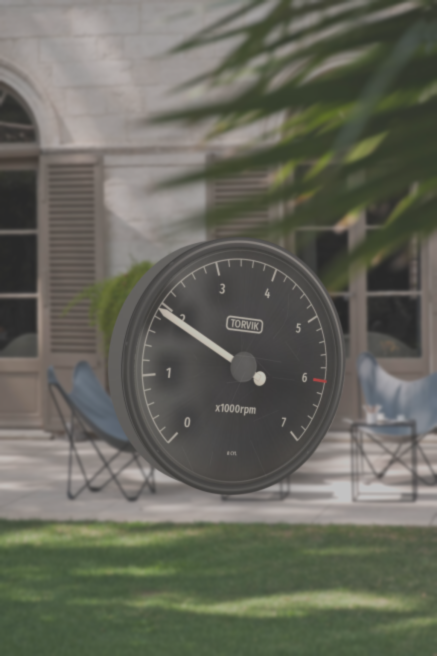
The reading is 1900,rpm
